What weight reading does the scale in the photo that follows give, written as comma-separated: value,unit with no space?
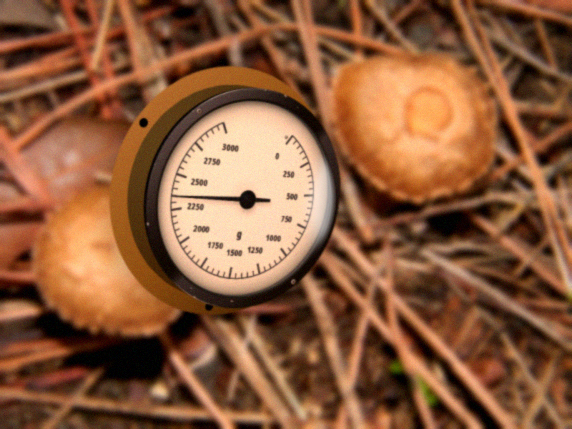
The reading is 2350,g
